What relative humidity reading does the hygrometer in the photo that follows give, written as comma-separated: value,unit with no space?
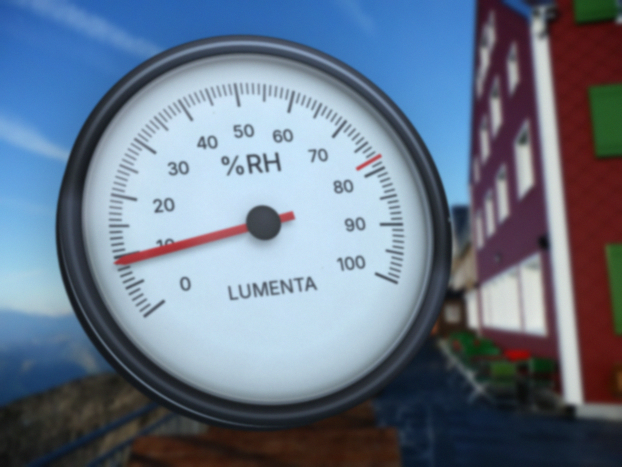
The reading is 9,%
